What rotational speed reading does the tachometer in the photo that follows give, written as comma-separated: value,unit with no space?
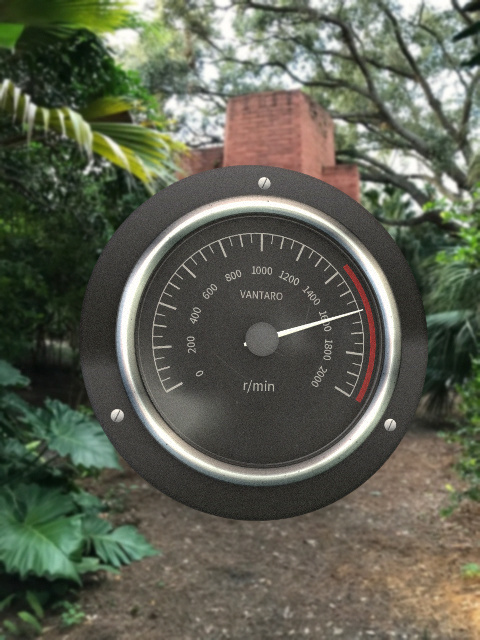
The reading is 1600,rpm
